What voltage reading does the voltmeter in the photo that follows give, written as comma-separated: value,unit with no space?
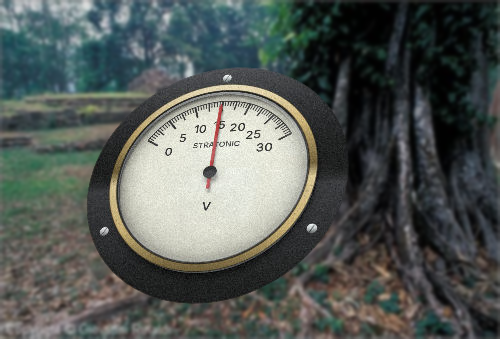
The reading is 15,V
